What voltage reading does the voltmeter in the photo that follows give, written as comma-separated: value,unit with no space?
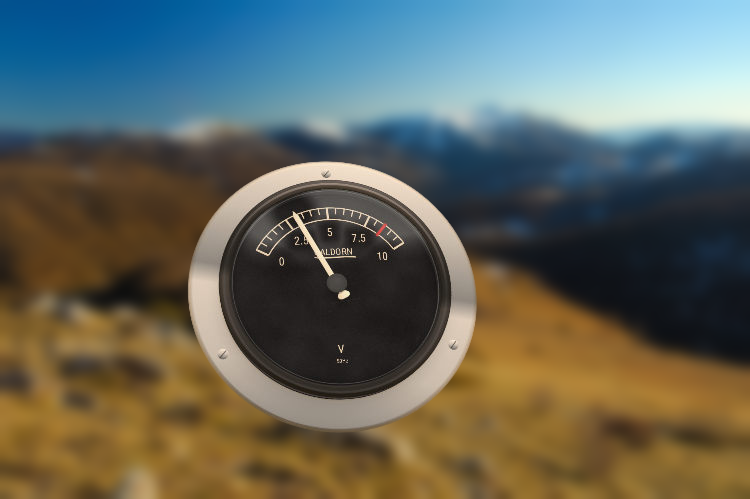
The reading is 3,V
